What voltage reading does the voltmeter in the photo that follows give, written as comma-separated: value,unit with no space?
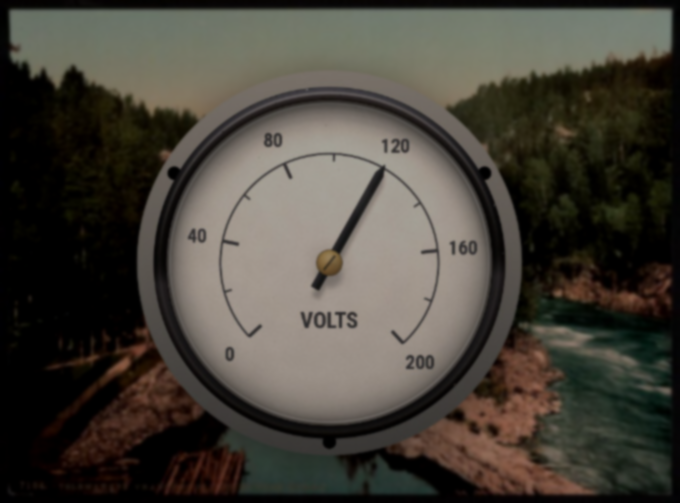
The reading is 120,V
